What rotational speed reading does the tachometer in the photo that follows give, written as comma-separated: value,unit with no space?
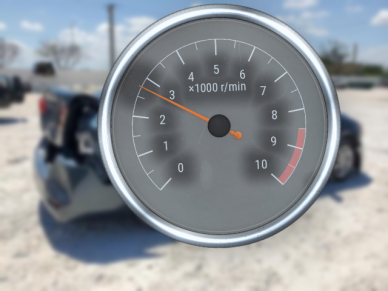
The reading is 2750,rpm
